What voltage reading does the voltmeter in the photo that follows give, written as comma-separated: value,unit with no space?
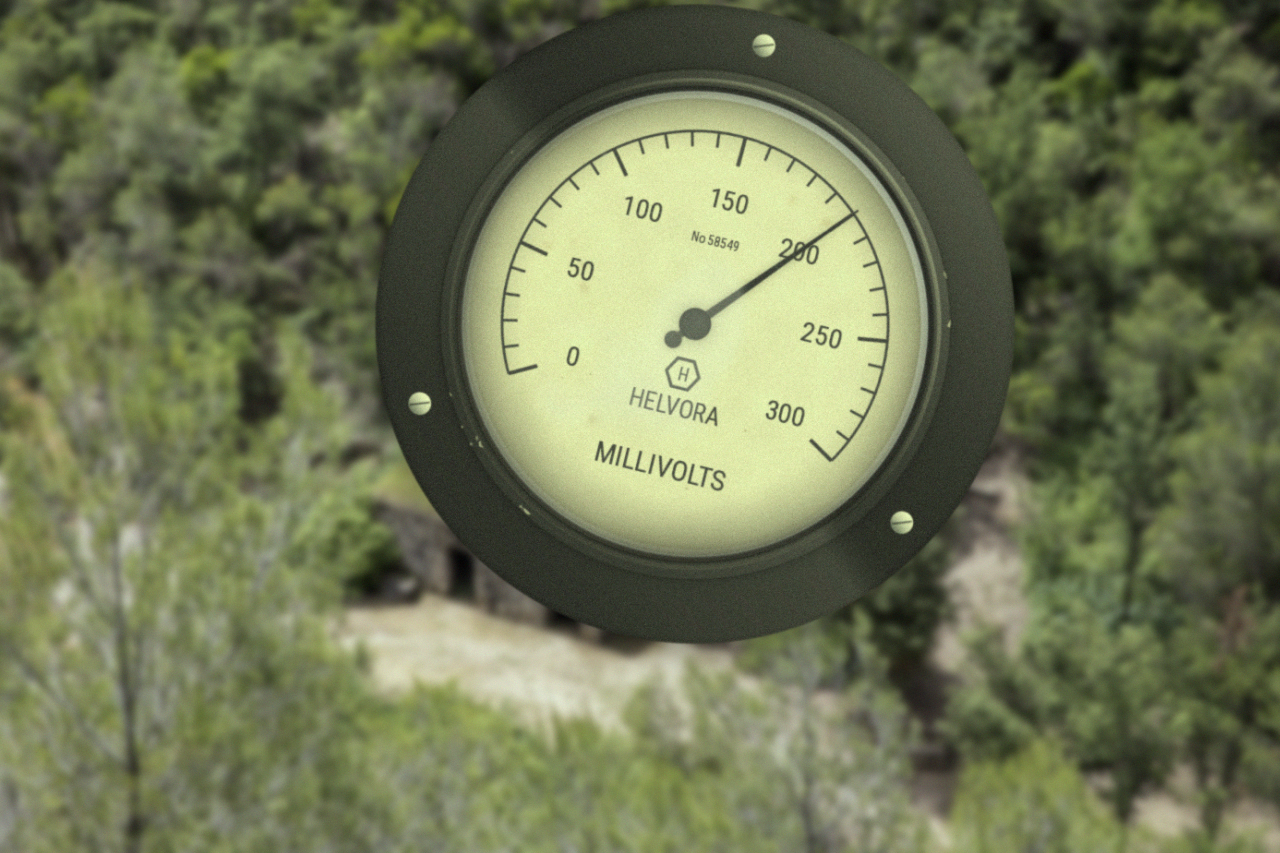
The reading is 200,mV
